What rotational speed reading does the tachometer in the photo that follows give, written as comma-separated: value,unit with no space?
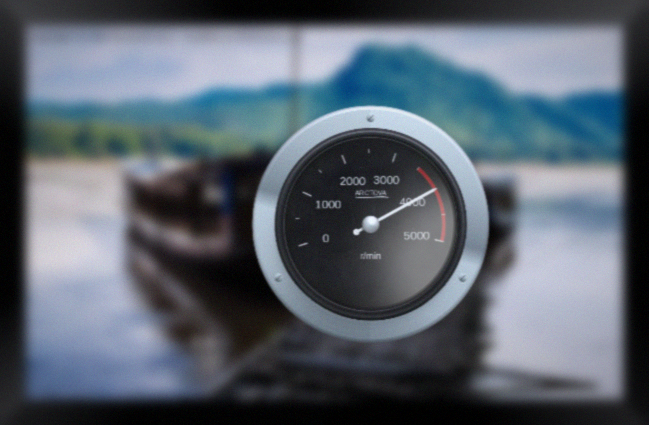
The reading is 4000,rpm
